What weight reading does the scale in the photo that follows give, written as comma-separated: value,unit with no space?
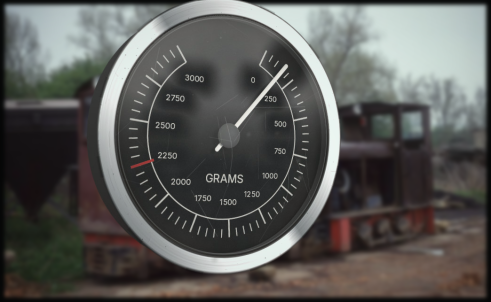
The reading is 150,g
